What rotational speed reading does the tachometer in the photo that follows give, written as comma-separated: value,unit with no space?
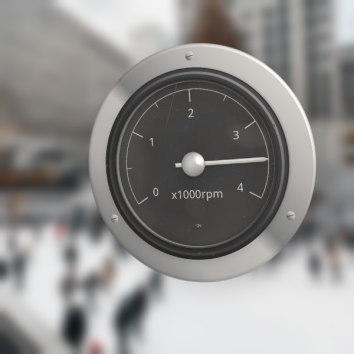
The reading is 3500,rpm
